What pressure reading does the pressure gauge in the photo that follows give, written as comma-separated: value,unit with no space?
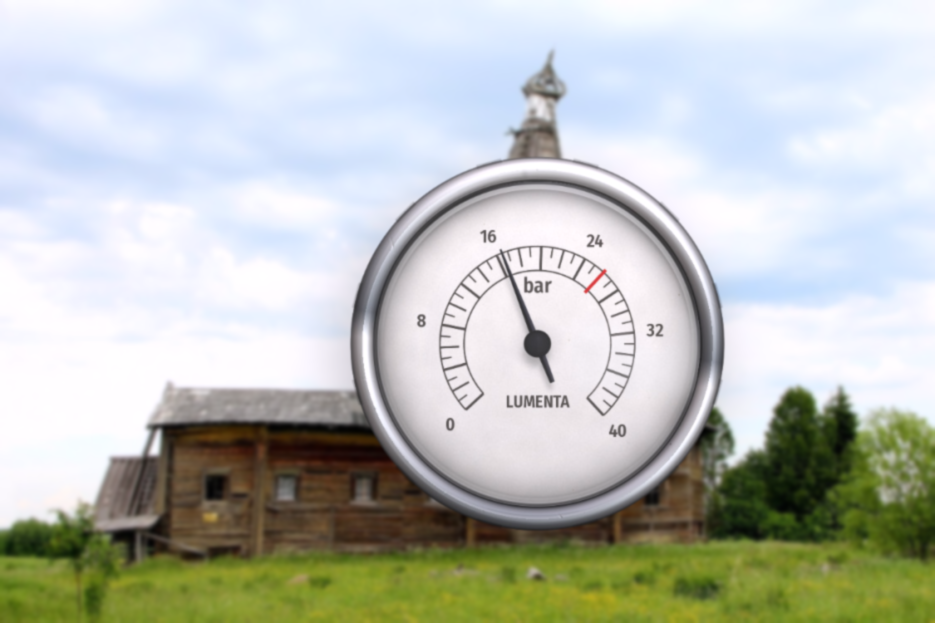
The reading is 16.5,bar
